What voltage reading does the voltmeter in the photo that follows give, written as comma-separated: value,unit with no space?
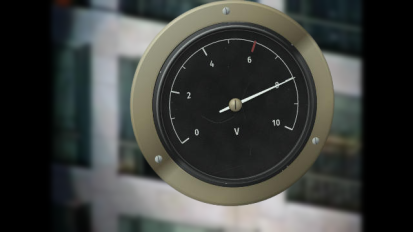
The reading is 8,V
